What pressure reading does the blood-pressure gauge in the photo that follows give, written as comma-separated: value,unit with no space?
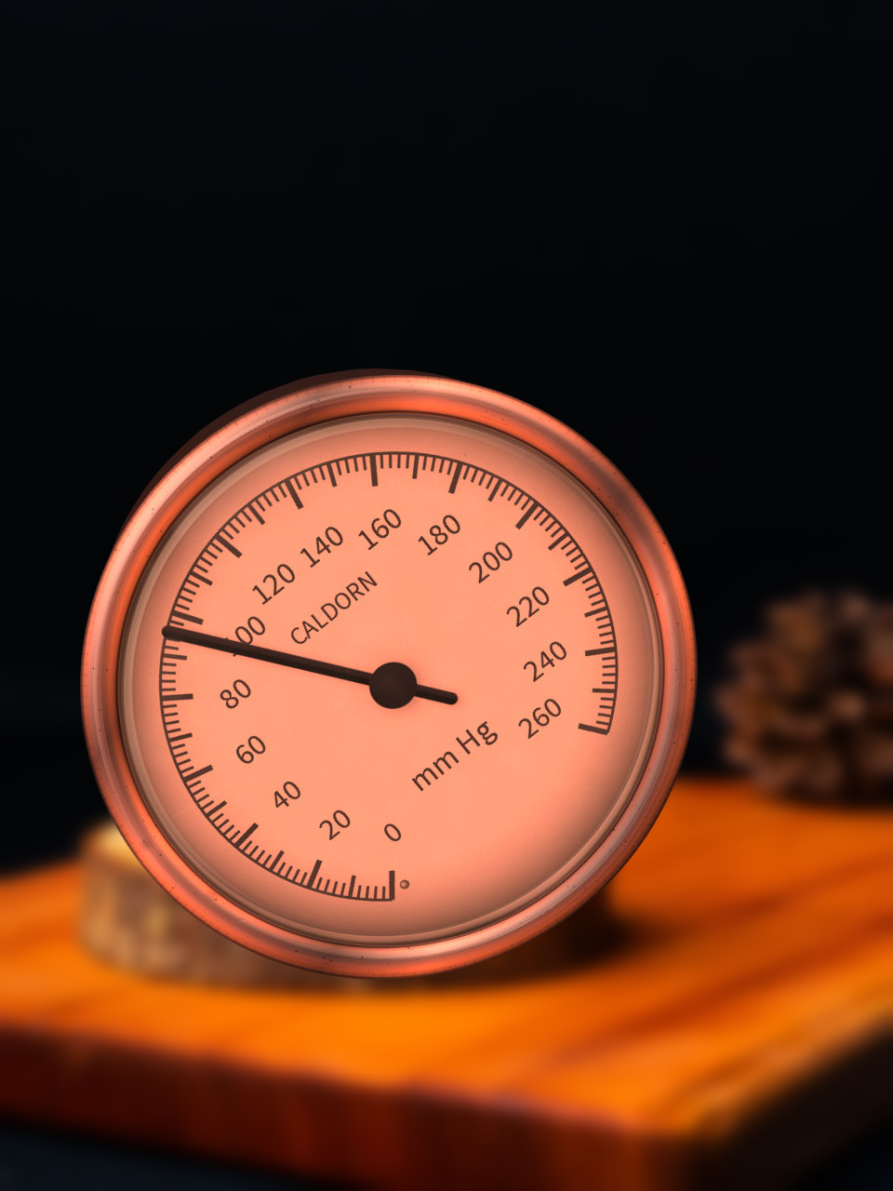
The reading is 96,mmHg
